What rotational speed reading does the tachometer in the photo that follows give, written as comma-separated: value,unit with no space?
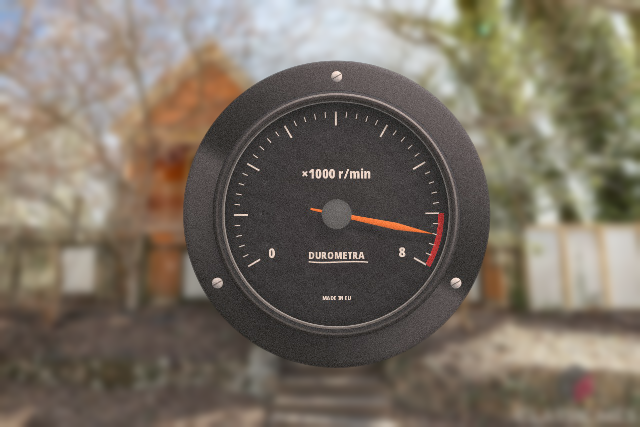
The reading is 7400,rpm
